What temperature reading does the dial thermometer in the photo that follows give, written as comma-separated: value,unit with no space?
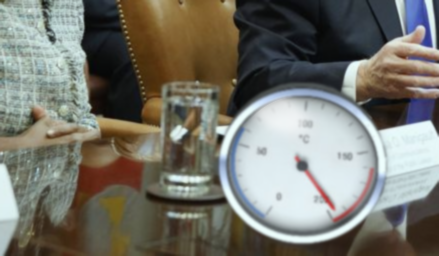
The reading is 195,°C
